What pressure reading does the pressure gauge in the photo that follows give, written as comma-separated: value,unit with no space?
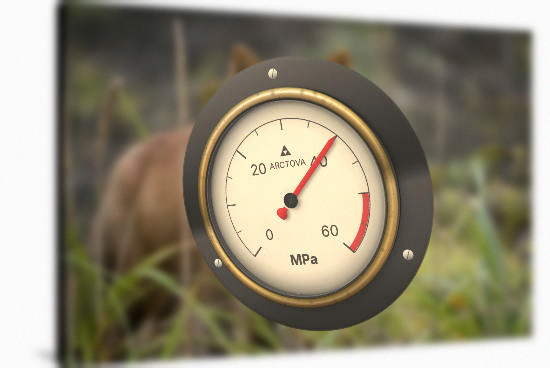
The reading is 40,MPa
